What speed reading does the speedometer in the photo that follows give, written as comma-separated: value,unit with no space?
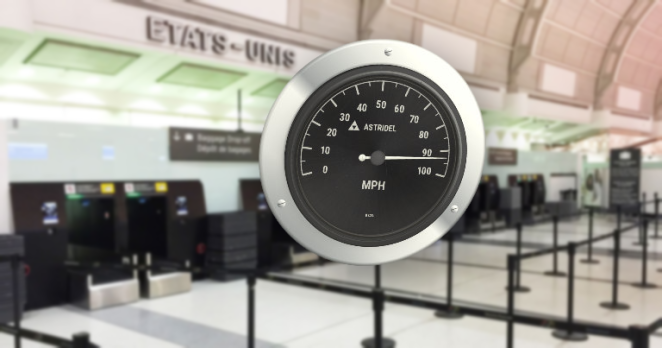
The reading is 92.5,mph
